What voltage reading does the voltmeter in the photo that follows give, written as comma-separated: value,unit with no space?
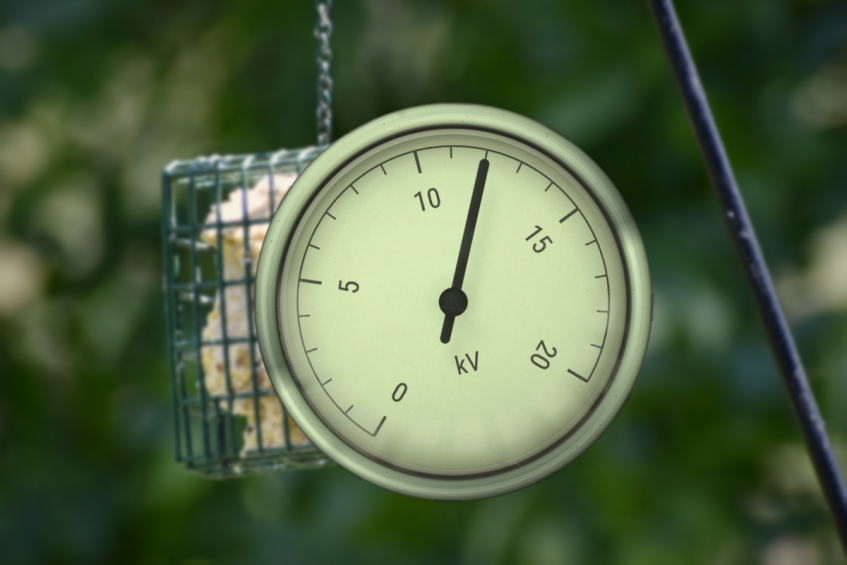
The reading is 12,kV
